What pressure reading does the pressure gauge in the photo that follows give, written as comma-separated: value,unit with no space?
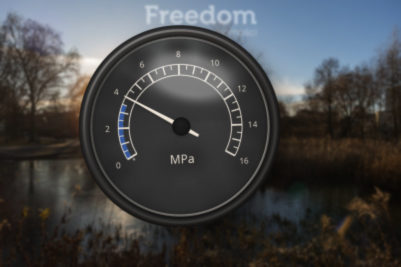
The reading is 4,MPa
